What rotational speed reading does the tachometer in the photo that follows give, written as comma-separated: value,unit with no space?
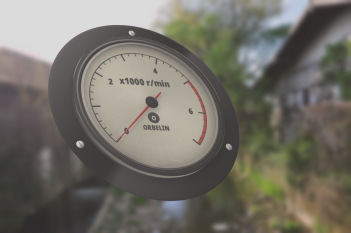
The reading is 0,rpm
